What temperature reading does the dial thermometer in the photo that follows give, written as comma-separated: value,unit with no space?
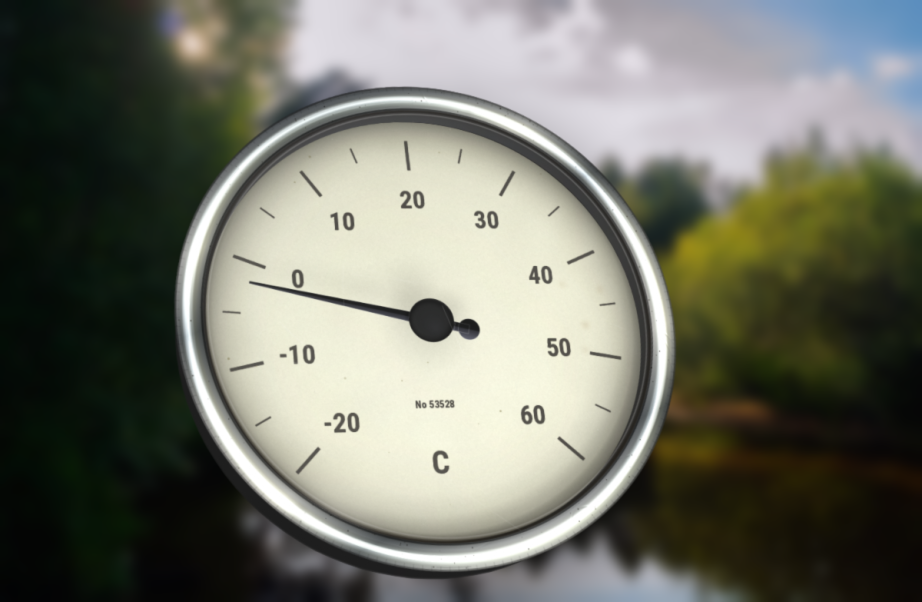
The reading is -2.5,°C
